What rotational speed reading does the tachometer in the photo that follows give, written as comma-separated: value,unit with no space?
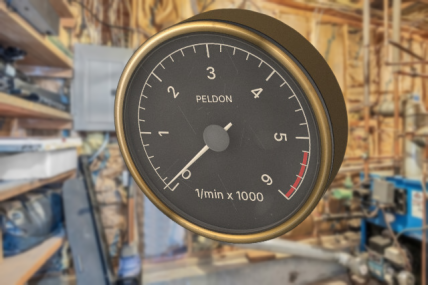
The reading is 100,rpm
